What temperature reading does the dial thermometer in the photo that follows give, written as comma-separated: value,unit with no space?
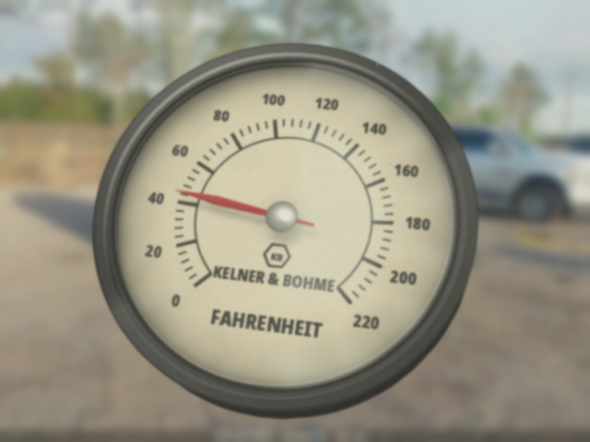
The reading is 44,°F
